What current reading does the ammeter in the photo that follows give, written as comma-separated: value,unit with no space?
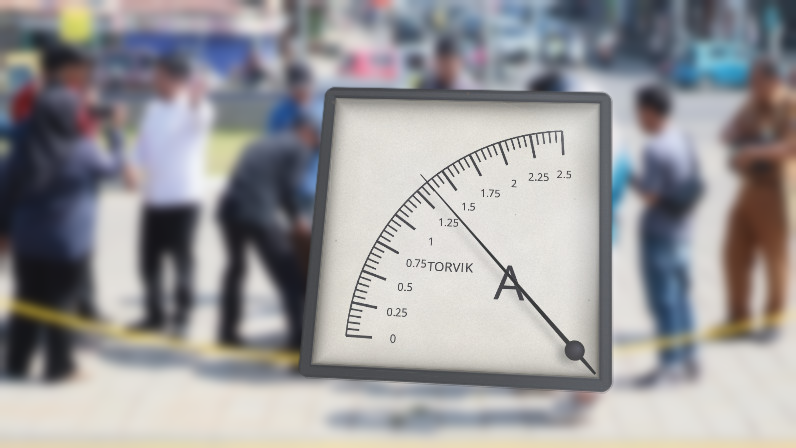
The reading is 1.35,A
